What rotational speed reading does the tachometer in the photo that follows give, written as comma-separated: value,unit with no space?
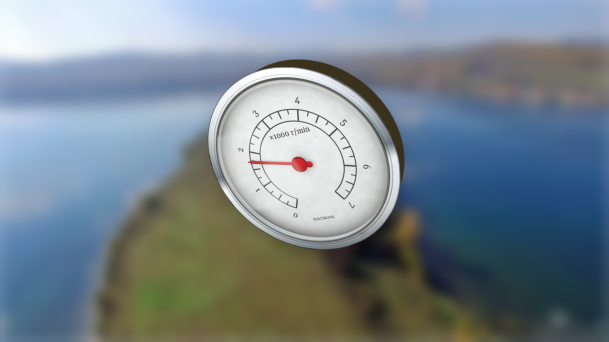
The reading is 1750,rpm
